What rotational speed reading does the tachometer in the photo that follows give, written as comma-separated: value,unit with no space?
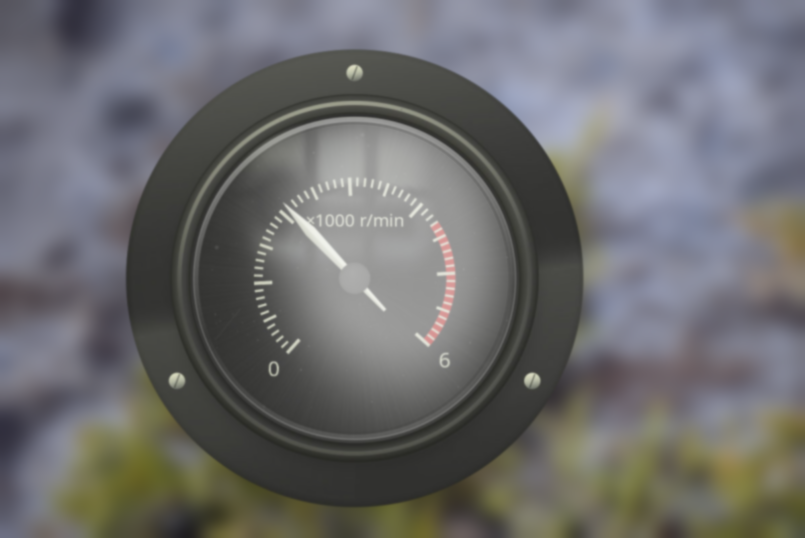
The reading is 2100,rpm
